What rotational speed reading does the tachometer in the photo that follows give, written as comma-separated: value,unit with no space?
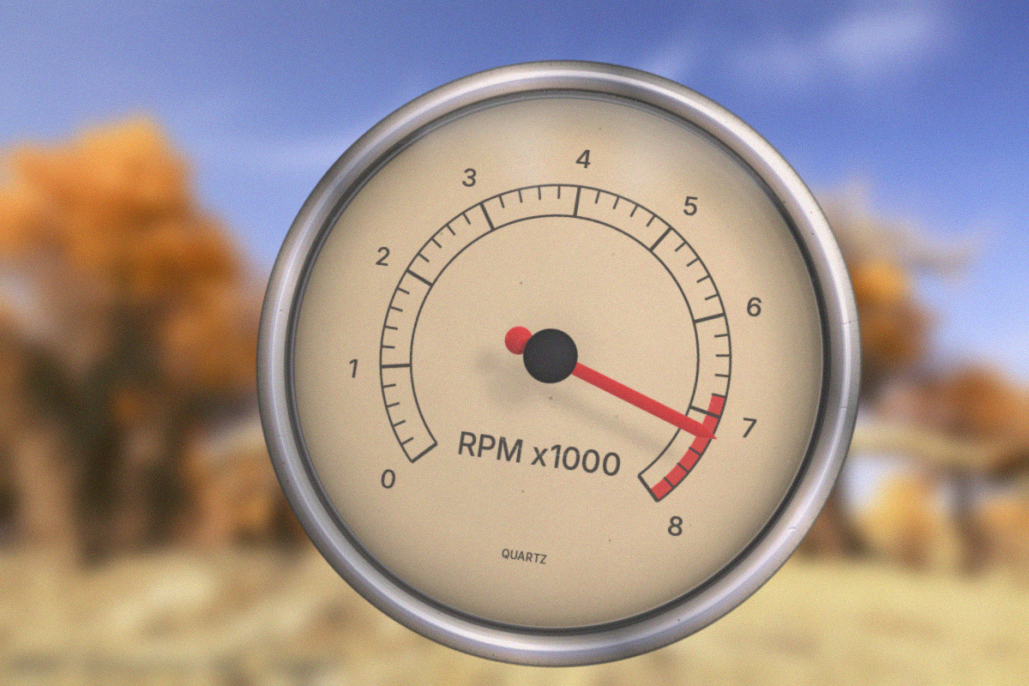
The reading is 7200,rpm
